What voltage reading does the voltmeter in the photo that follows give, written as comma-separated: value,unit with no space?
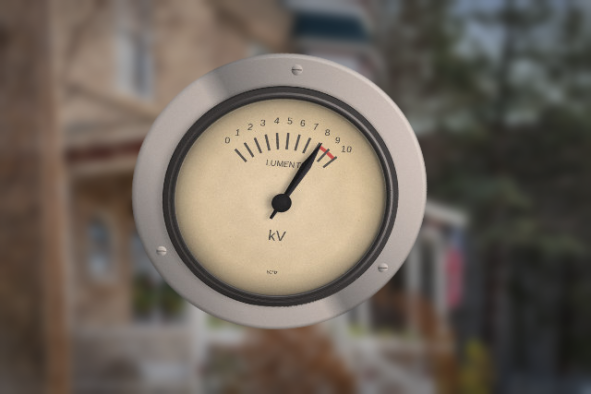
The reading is 8,kV
